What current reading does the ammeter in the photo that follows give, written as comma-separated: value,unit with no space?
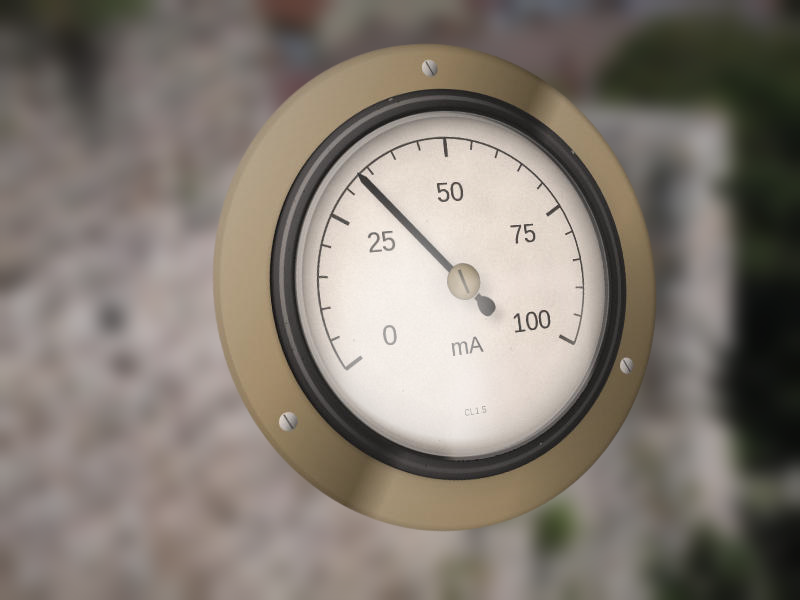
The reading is 32.5,mA
